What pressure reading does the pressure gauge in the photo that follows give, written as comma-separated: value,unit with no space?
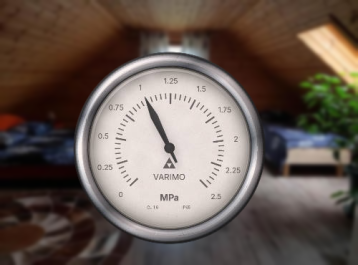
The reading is 1,MPa
